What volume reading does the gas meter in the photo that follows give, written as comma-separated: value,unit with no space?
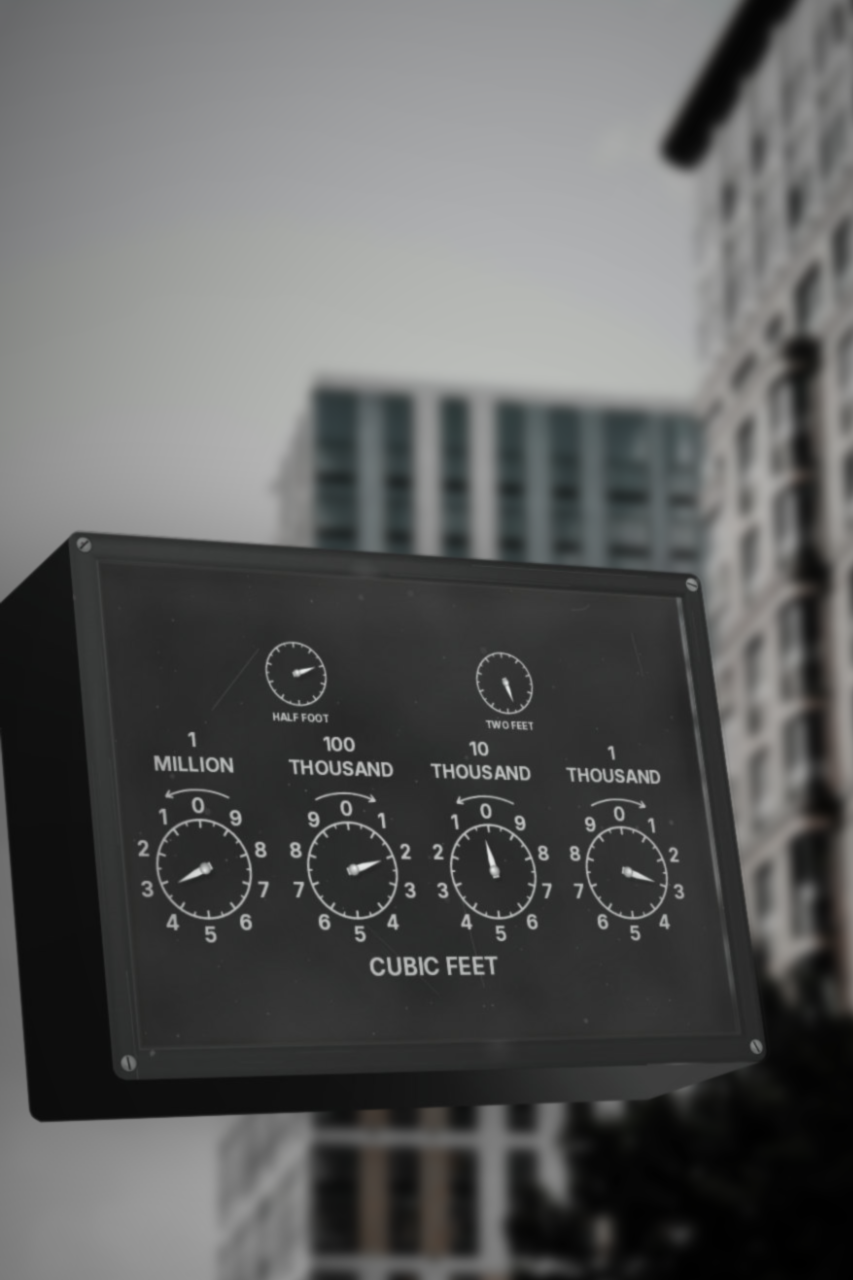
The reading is 320300,ft³
